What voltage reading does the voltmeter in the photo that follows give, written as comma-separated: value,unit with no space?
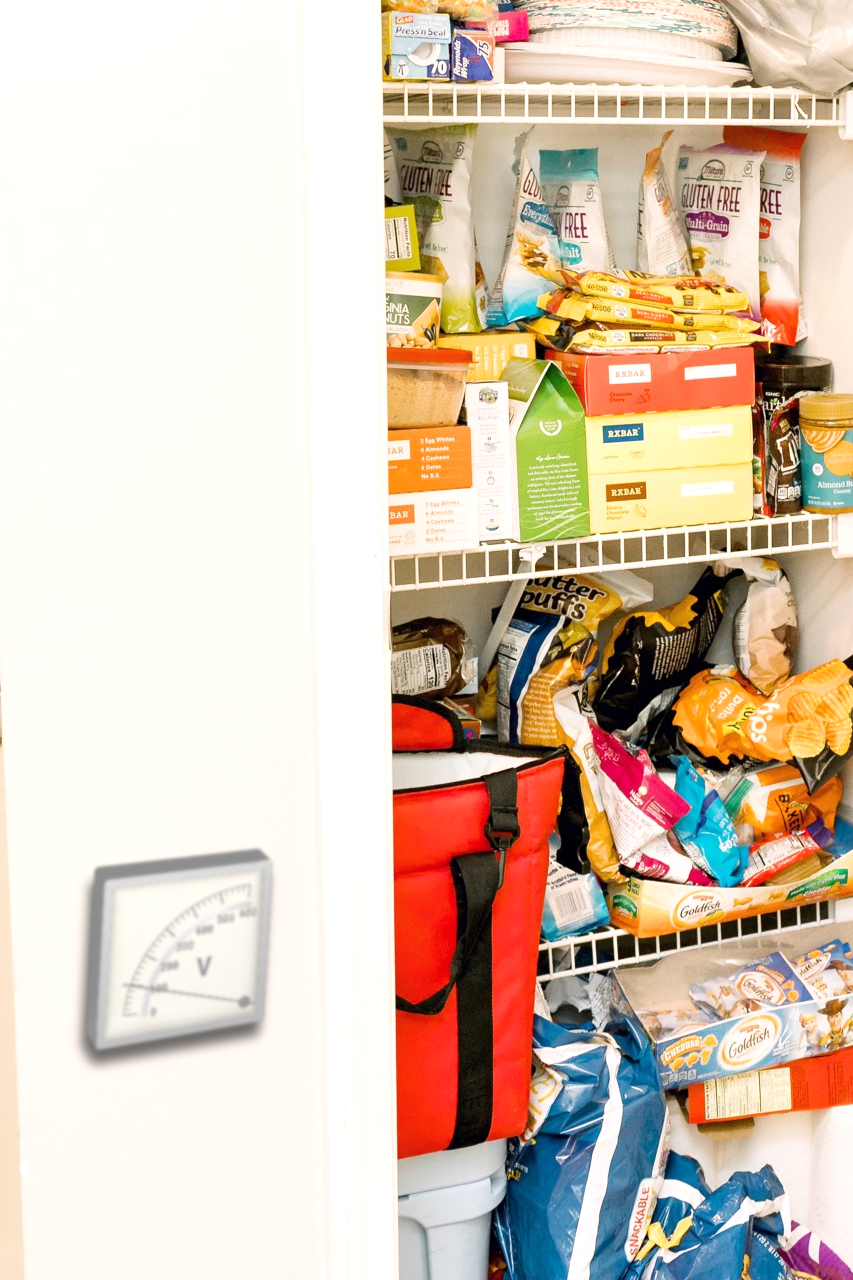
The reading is 100,V
